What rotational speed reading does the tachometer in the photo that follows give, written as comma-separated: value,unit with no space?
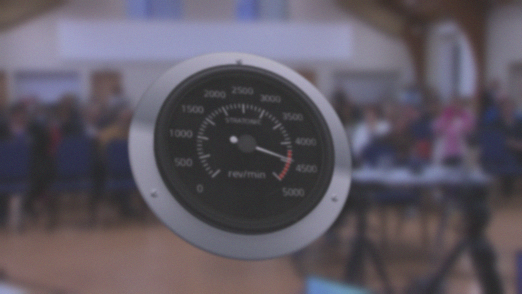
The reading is 4500,rpm
